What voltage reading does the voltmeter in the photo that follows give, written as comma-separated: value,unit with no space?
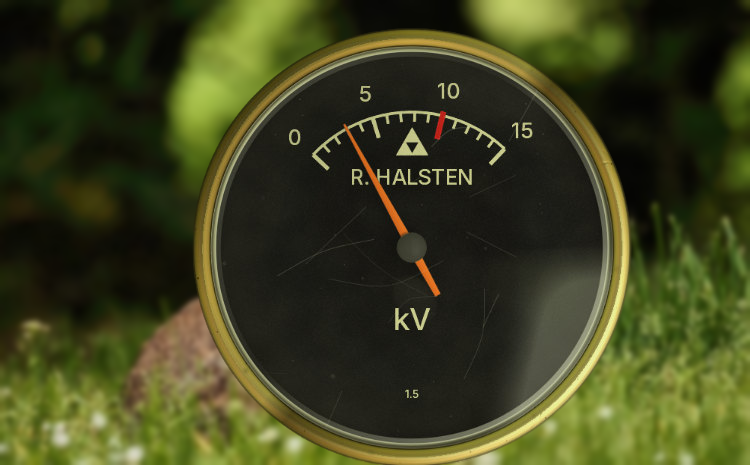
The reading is 3,kV
